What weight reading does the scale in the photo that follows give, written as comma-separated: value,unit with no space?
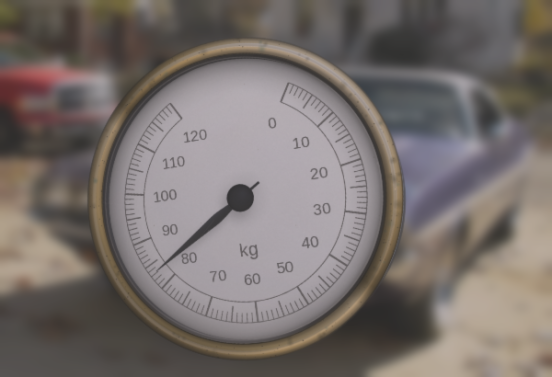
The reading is 83,kg
